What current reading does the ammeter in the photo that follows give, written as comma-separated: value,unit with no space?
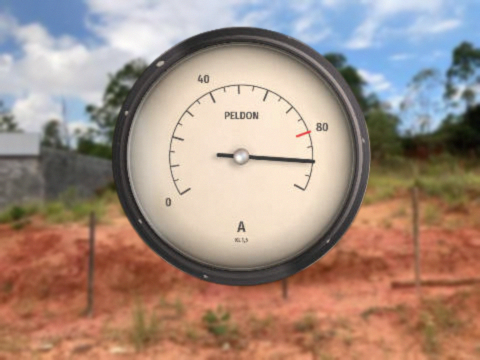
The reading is 90,A
